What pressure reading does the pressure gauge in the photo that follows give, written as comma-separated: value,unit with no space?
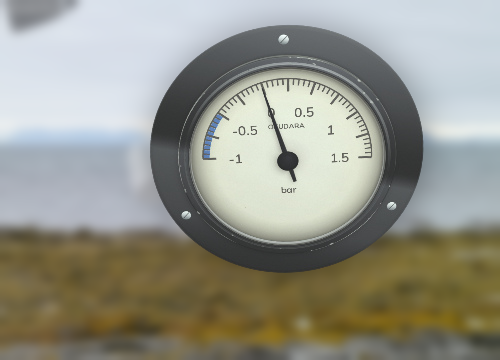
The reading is 0,bar
